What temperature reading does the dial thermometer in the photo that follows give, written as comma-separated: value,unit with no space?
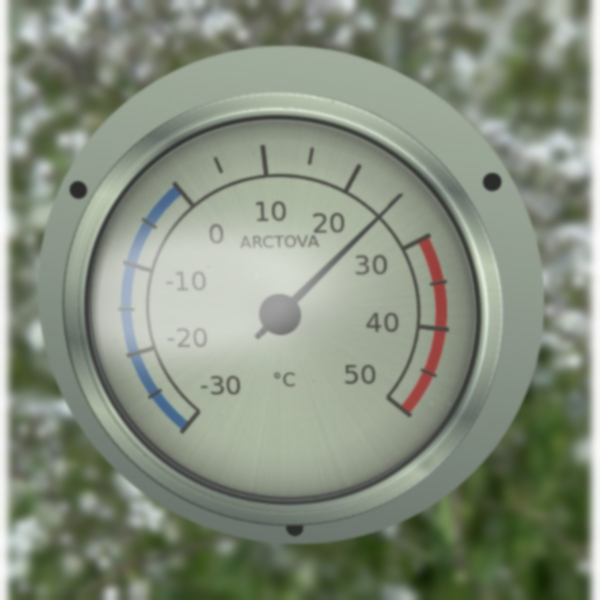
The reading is 25,°C
